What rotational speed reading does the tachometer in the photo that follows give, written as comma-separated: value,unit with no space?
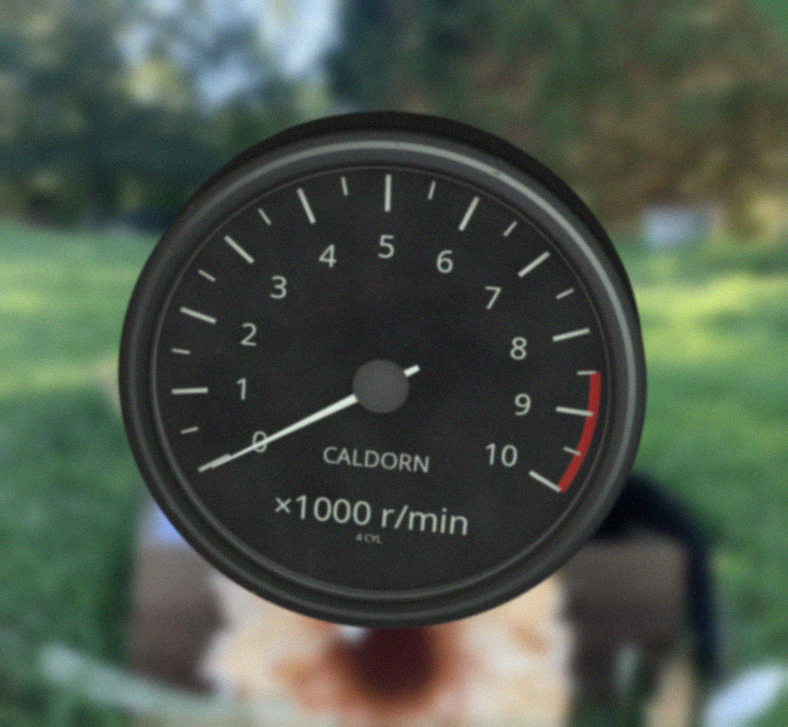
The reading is 0,rpm
